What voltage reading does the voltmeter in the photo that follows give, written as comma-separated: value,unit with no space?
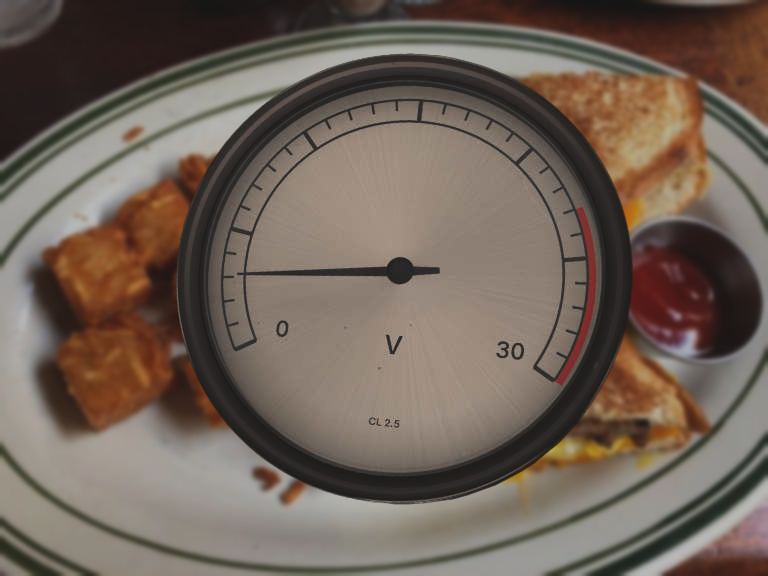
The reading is 3,V
